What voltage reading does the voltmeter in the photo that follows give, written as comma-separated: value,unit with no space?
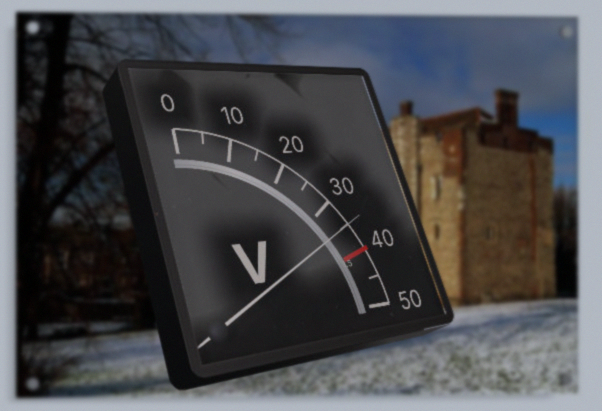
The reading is 35,V
